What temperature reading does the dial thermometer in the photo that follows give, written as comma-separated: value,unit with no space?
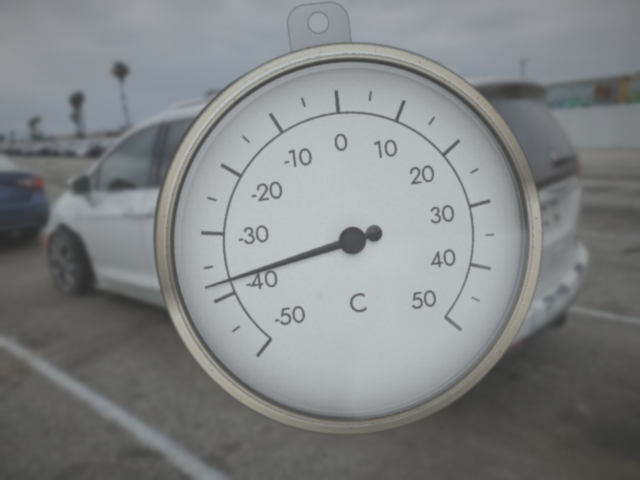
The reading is -37.5,°C
